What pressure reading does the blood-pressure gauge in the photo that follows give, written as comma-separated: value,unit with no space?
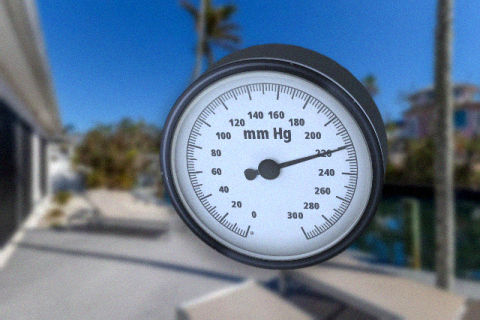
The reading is 220,mmHg
